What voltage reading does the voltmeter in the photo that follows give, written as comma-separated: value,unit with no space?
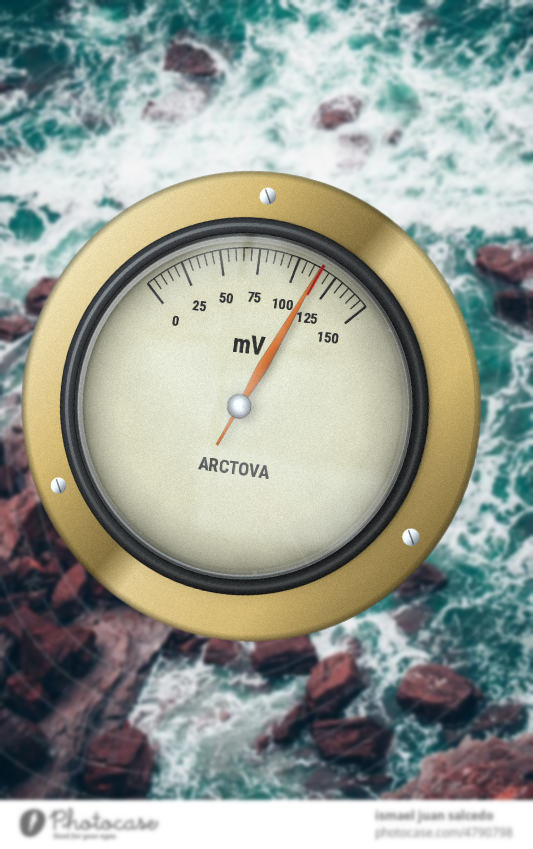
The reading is 115,mV
